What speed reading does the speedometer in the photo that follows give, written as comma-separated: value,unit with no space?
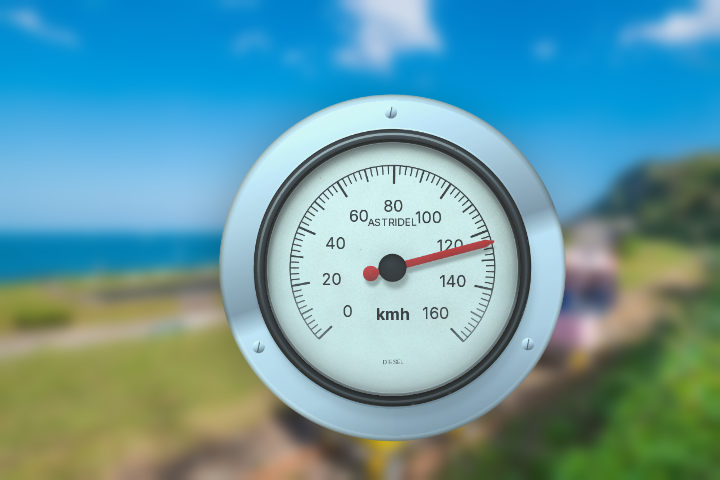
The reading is 124,km/h
